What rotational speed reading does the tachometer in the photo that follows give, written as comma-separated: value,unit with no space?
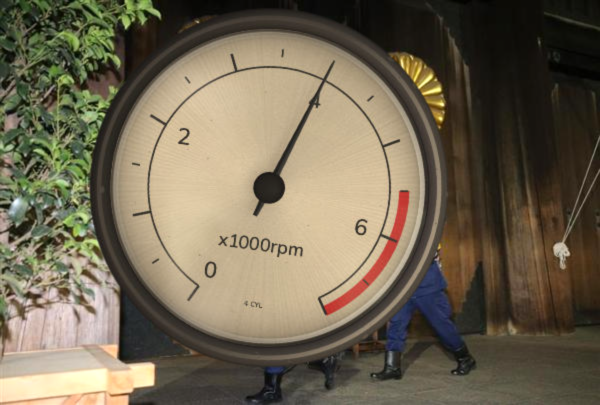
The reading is 4000,rpm
